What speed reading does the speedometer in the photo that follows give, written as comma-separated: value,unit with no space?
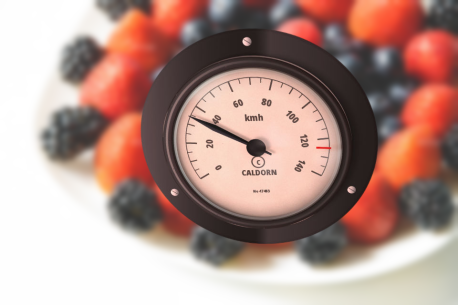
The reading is 35,km/h
